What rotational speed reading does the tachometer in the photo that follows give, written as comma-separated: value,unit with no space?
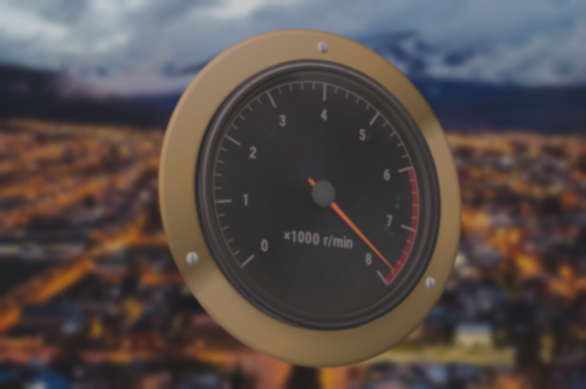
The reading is 7800,rpm
